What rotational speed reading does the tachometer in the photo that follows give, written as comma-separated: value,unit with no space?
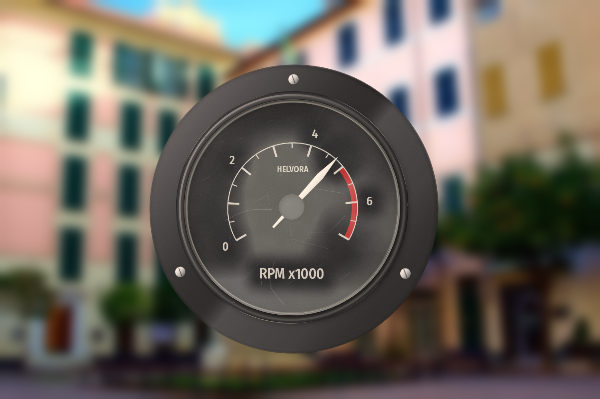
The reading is 4750,rpm
